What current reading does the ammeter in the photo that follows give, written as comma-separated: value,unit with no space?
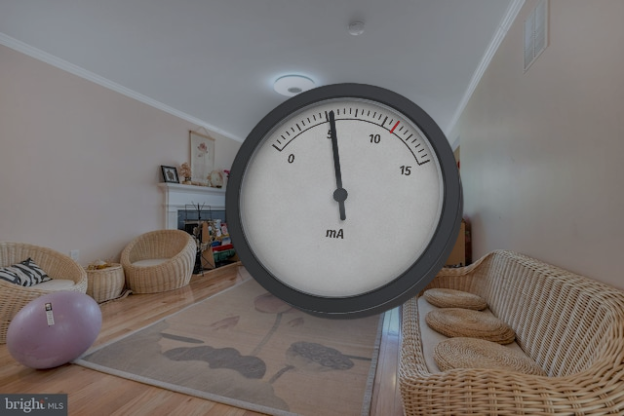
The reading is 5.5,mA
